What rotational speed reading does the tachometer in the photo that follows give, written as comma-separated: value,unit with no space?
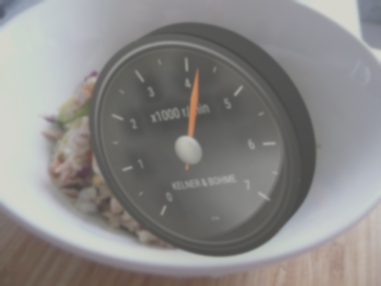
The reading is 4250,rpm
